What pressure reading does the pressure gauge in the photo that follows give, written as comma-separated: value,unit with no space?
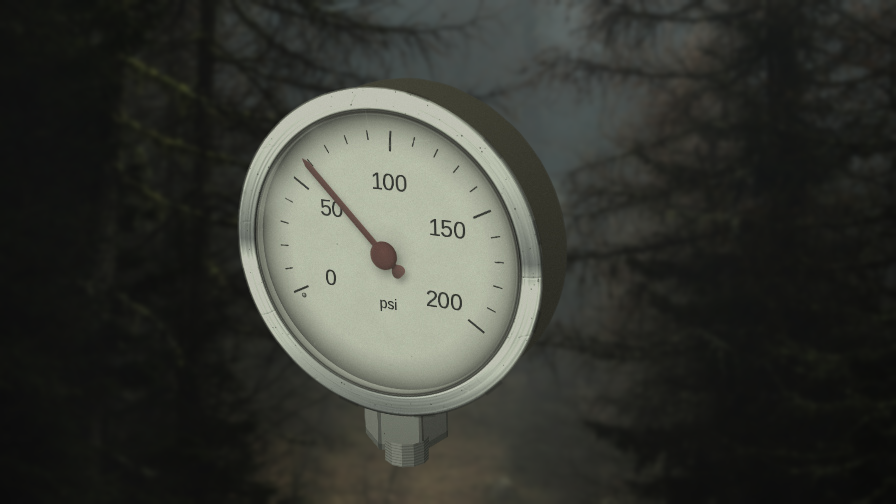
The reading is 60,psi
